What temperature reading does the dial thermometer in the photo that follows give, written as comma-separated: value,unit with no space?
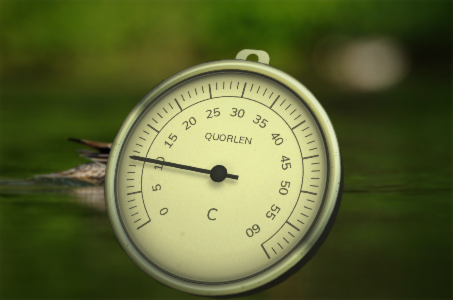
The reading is 10,°C
